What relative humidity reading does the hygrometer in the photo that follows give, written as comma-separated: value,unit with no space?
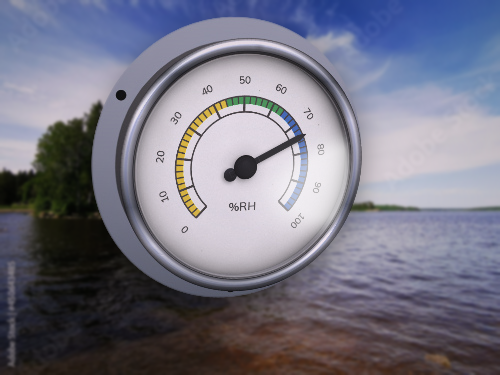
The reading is 74,%
